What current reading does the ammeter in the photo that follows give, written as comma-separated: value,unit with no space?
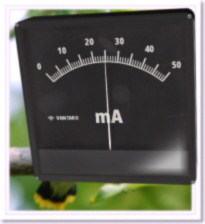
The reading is 25,mA
